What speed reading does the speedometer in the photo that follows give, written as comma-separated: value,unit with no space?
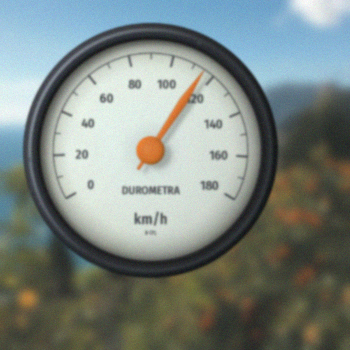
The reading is 115,km/h
